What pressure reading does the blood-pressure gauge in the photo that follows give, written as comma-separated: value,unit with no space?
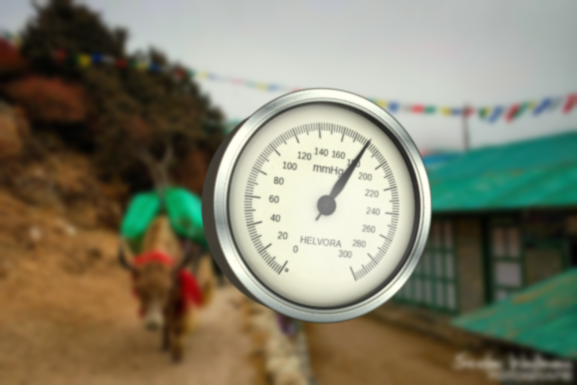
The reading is 180,mmHg
